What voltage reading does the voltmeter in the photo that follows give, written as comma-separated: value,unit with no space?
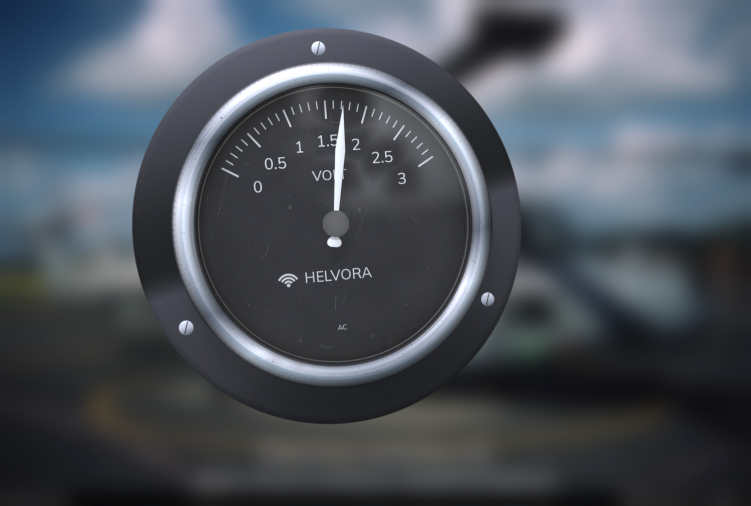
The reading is 1.7,V
